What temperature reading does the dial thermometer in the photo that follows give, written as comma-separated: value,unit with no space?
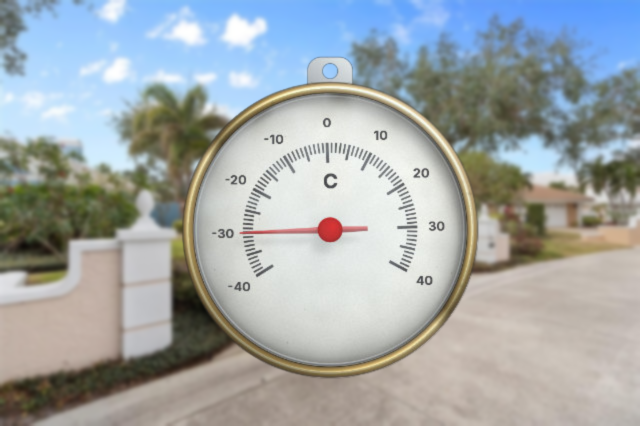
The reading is -30,°C
